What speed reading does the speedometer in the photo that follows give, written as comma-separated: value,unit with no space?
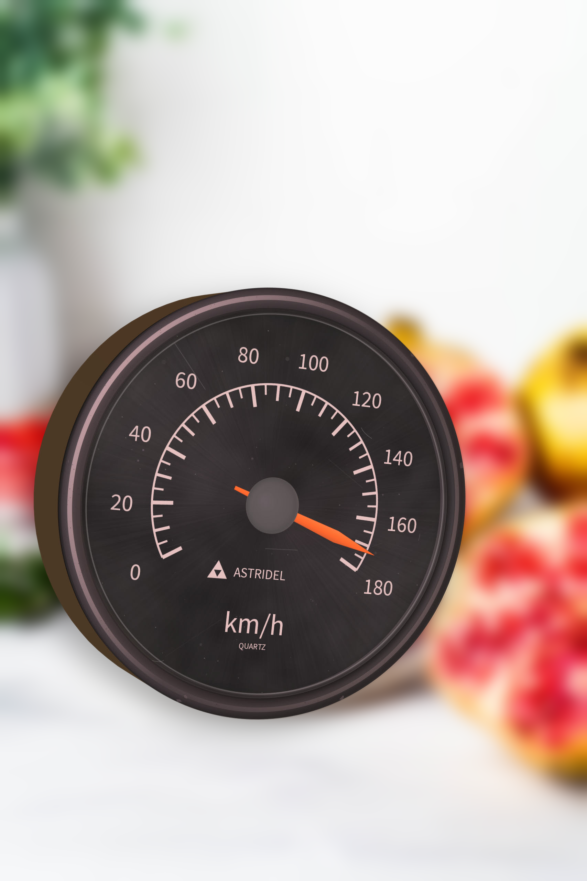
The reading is 172.5,km/h
